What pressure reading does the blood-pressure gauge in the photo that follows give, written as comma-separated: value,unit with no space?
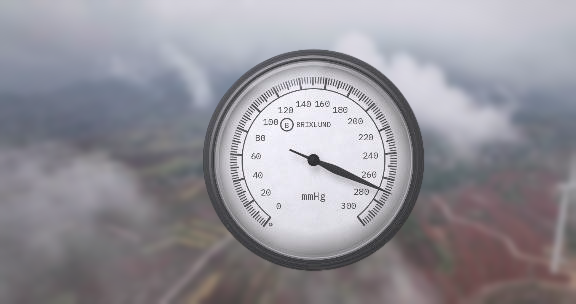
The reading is 270,mmHg
